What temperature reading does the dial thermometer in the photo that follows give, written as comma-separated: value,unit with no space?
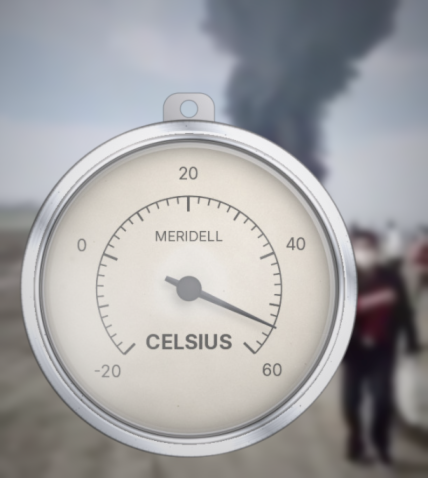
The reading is 54,°C
